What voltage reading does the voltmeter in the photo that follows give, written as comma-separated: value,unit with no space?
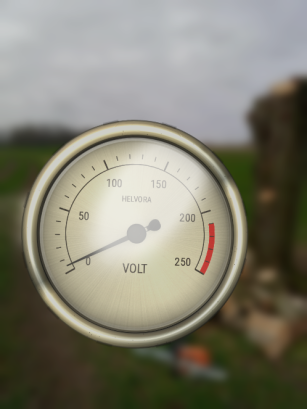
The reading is 5,V
